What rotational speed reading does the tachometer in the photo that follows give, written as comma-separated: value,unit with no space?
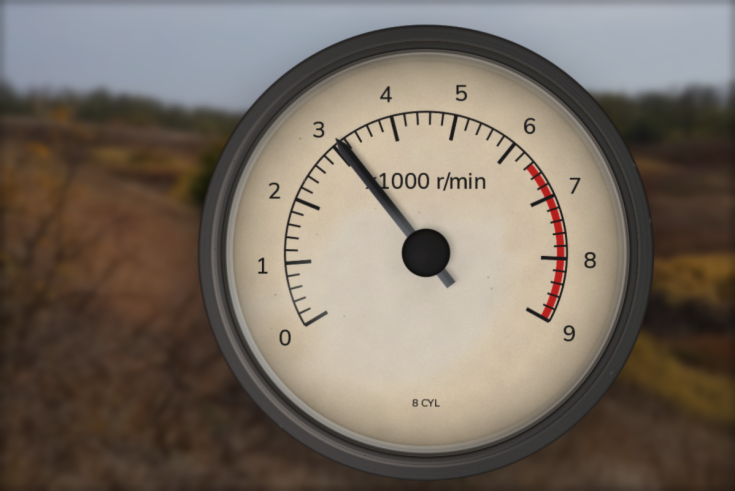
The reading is 3100,rpm
